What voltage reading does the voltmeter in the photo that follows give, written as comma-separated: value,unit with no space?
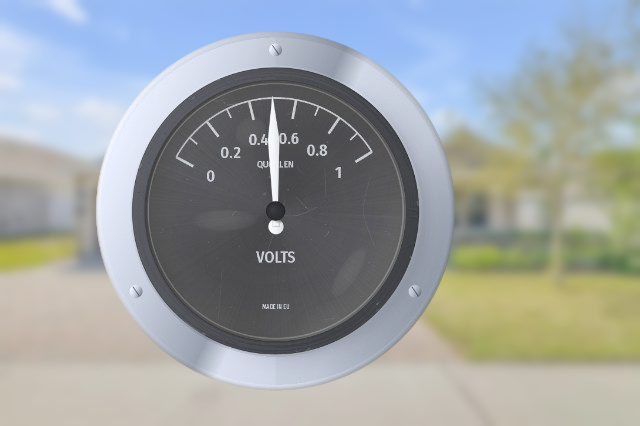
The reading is 0.5,V
